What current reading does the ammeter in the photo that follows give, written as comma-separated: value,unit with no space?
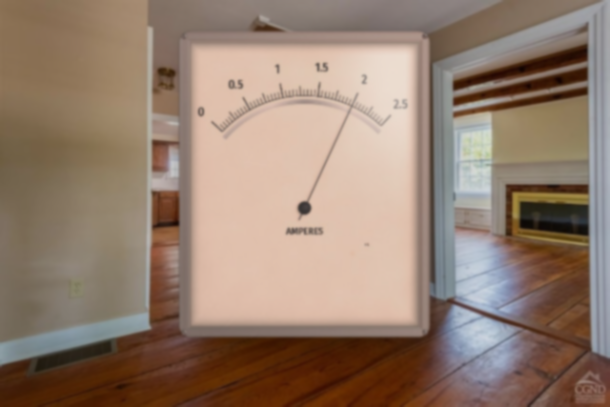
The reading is 2,A
